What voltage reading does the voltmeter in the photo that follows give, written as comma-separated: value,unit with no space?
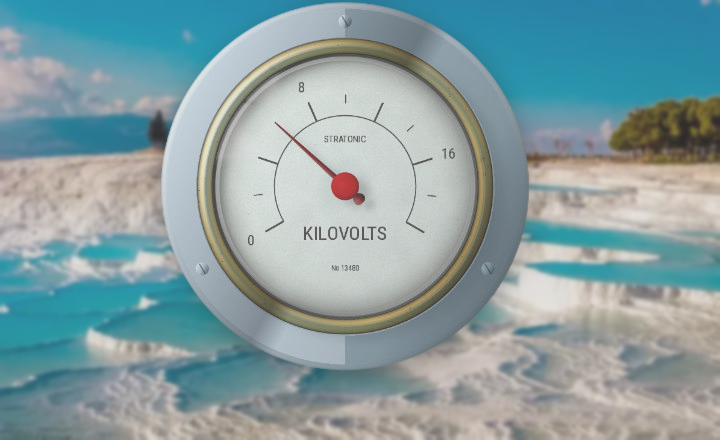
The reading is 6,kV
